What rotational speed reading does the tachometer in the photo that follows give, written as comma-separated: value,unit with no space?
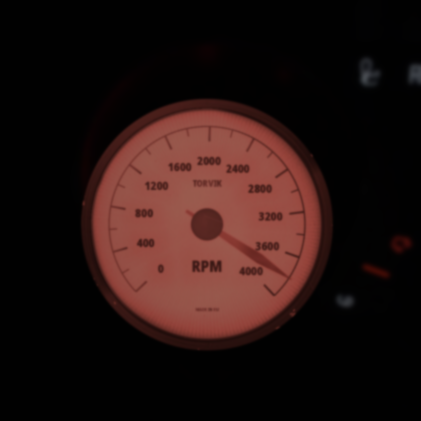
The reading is 3800,rpm
